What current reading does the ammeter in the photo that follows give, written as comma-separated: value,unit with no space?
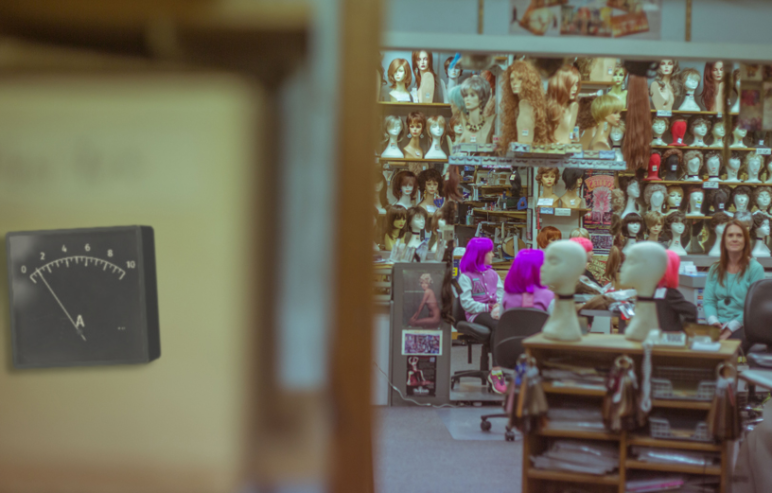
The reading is 1,A
